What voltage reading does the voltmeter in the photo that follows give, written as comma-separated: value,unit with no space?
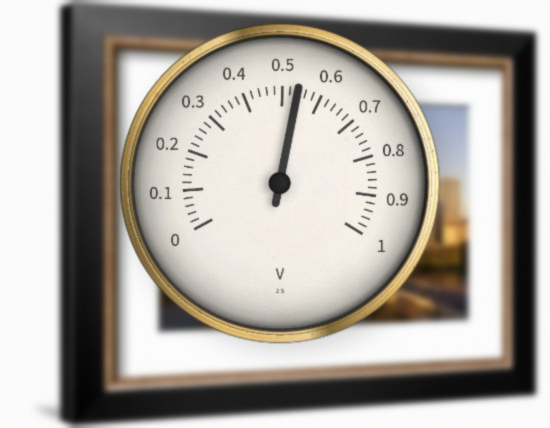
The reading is 0.54,V
